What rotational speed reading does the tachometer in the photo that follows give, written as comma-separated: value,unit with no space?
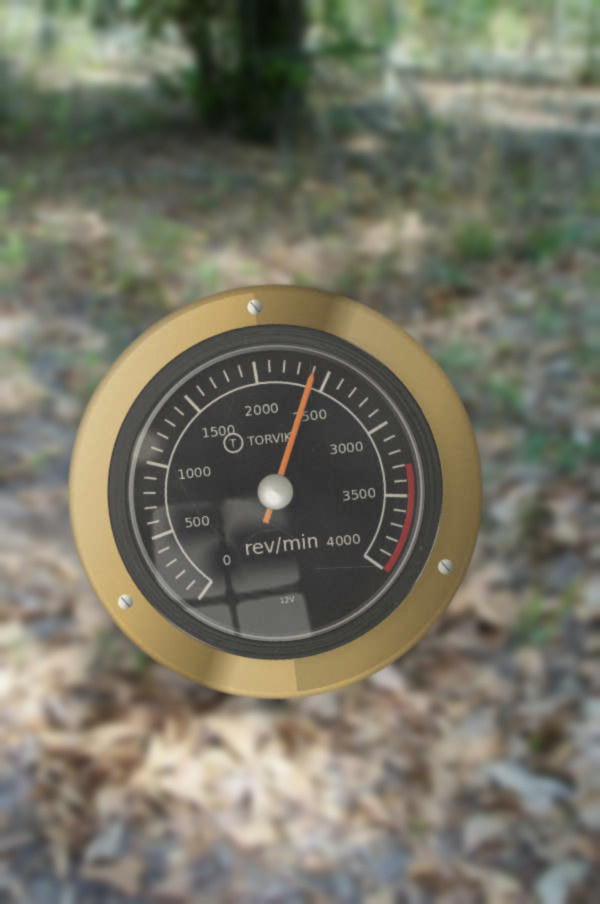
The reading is 2400,rpm
